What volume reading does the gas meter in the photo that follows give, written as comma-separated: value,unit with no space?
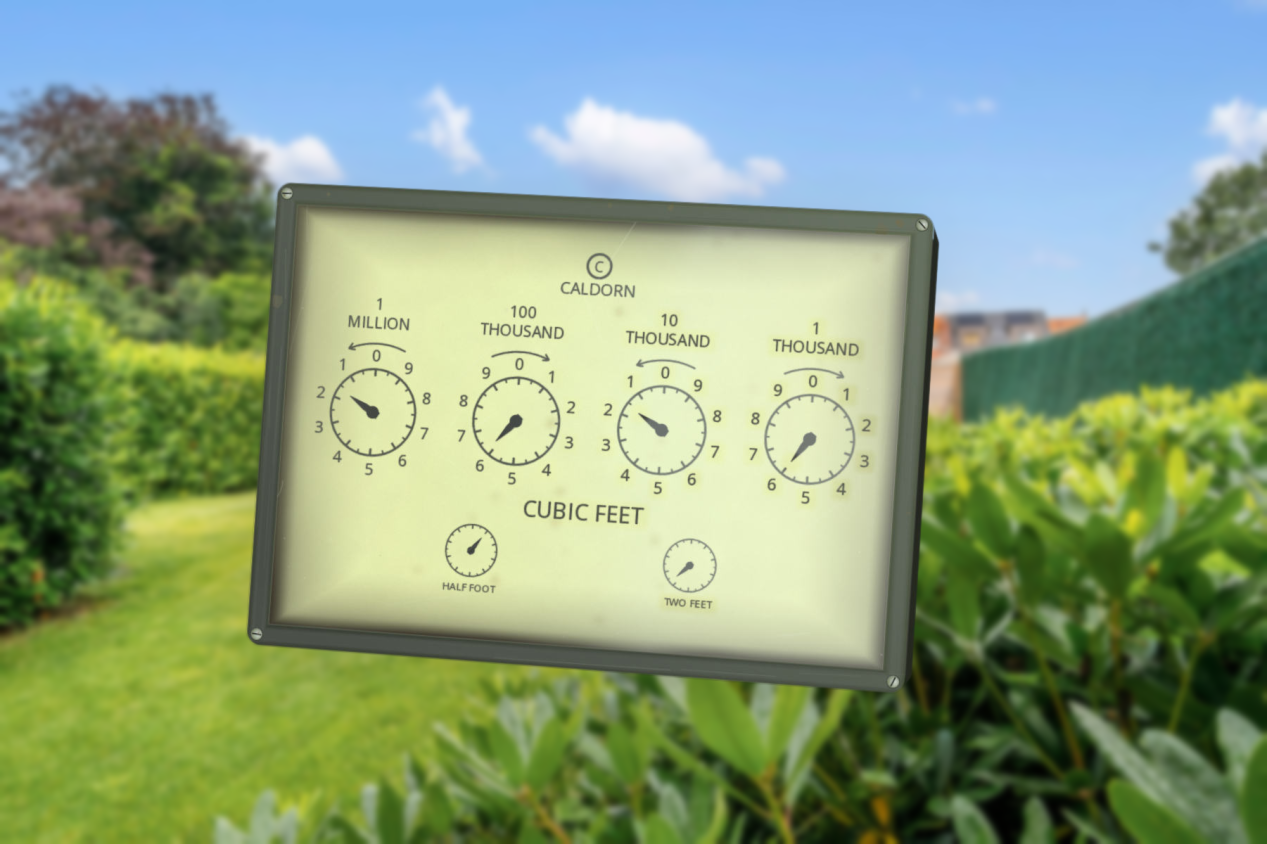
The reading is 161600,ft³
